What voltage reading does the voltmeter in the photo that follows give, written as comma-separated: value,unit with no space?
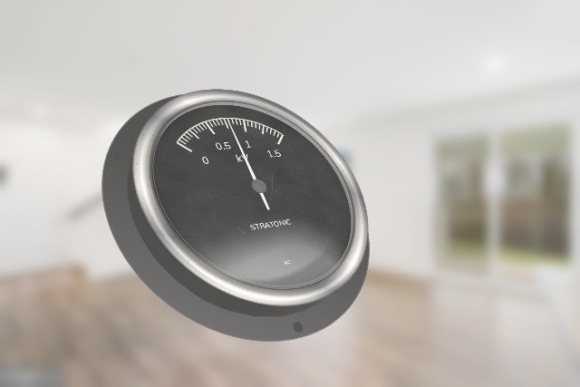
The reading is 0.75,kV
